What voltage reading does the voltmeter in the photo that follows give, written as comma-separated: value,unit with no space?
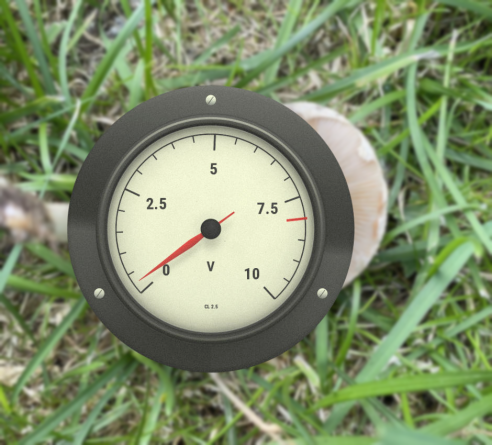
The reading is 0.25,V
